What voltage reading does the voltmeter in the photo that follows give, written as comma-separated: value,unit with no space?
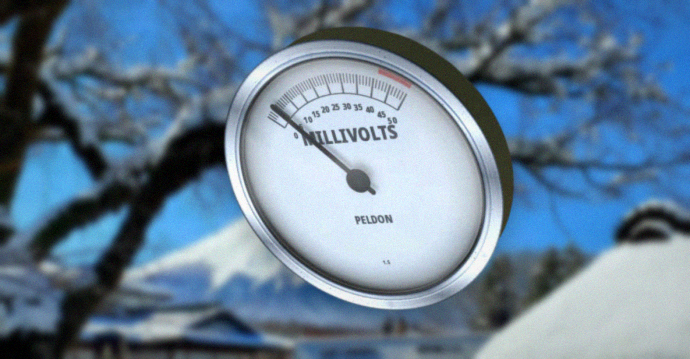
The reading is 5,mV
